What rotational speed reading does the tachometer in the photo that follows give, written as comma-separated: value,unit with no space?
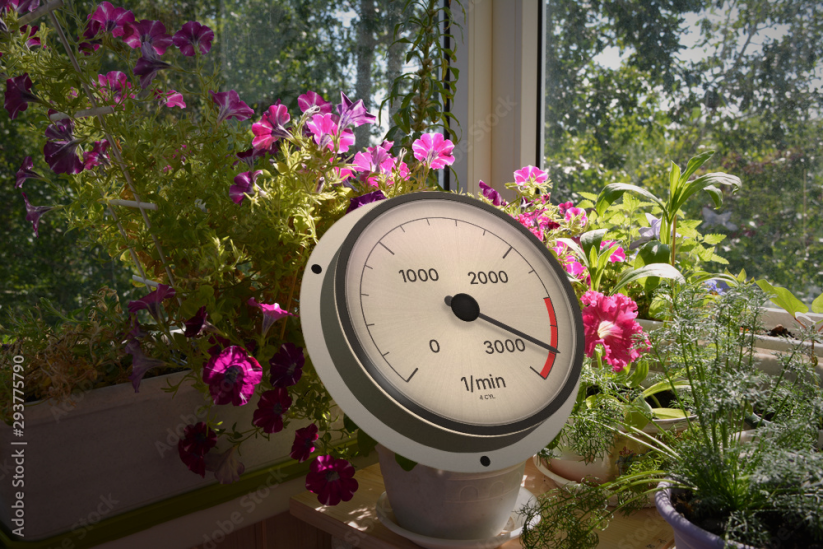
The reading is 2800,rpm
